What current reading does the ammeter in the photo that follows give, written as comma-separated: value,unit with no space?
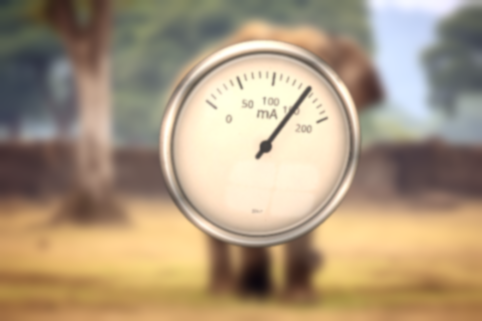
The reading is 150,mA
